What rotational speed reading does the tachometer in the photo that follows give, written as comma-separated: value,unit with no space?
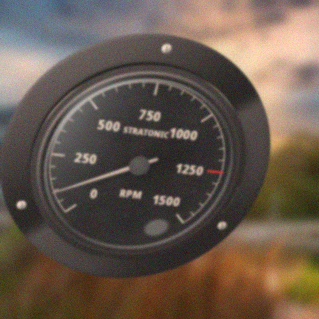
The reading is 100,rpm
